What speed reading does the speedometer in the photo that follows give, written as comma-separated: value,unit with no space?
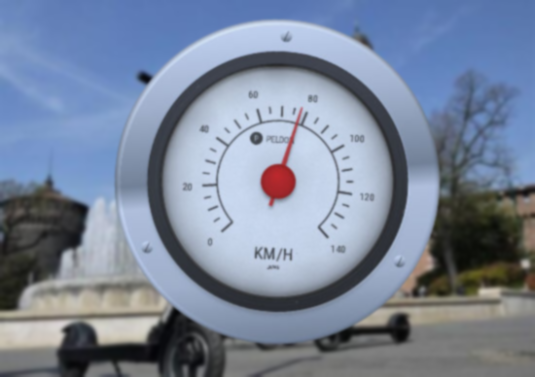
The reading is 77.5,km/h
